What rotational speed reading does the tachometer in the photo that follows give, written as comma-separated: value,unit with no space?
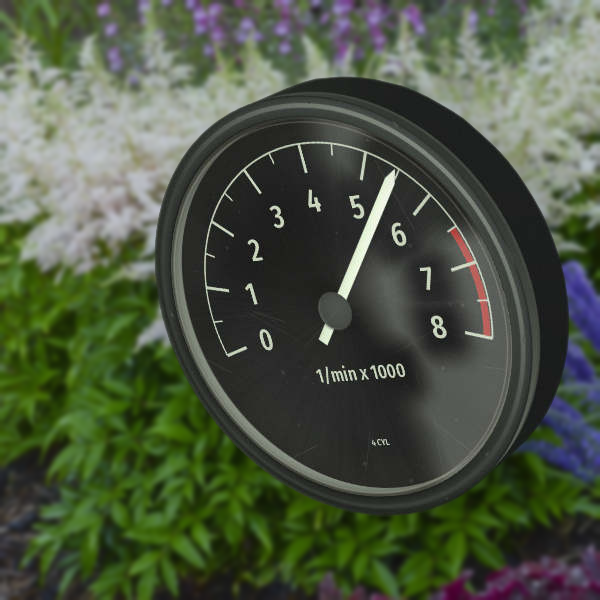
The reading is 5500,rpm
